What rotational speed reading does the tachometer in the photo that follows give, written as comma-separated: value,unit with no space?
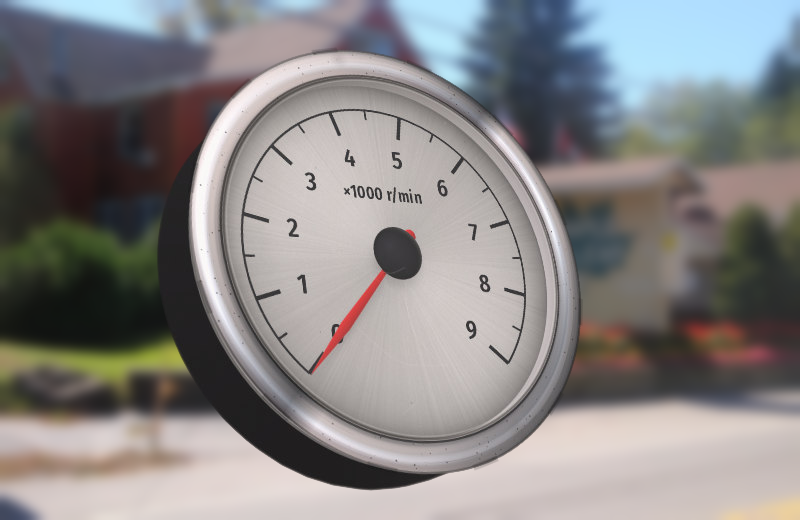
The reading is 0,rpm
